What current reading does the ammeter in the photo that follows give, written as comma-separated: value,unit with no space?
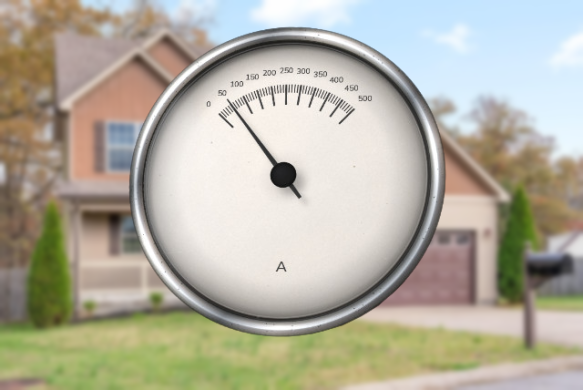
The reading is 50,A
